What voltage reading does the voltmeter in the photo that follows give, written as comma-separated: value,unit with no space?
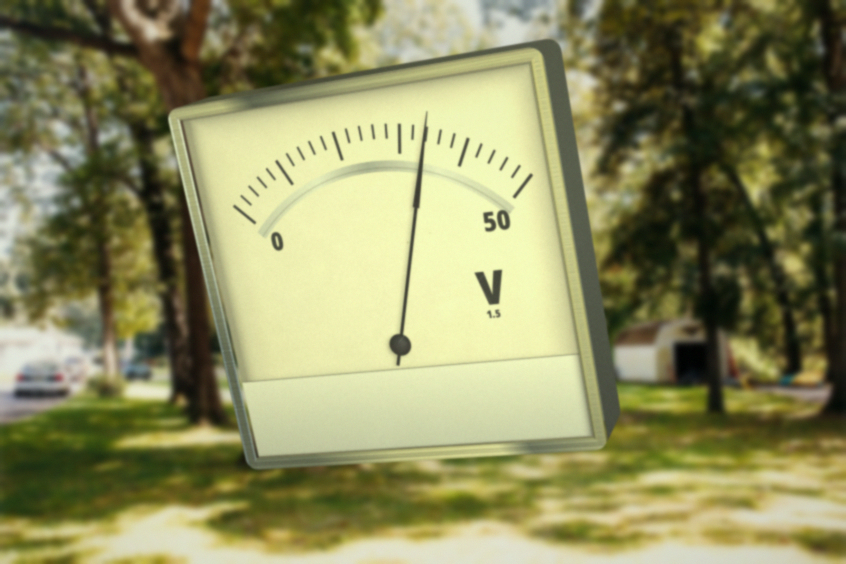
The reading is 34,V
